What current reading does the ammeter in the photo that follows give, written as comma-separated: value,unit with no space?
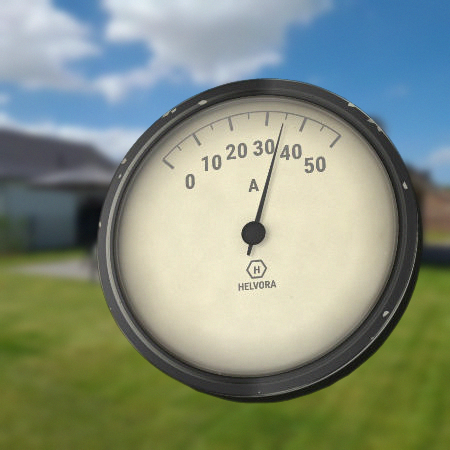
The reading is 35,A
